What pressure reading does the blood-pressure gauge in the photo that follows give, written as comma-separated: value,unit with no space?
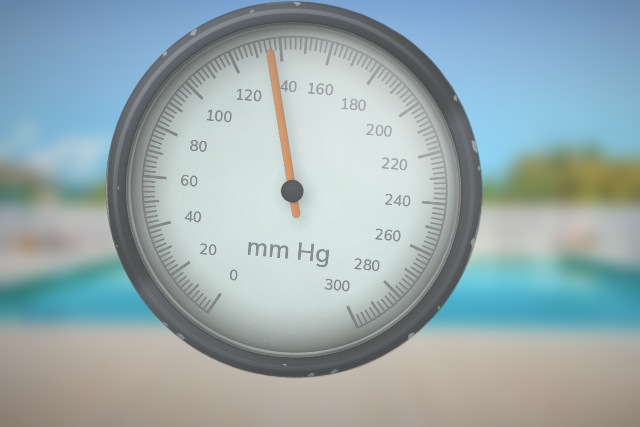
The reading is 136,mmHg
